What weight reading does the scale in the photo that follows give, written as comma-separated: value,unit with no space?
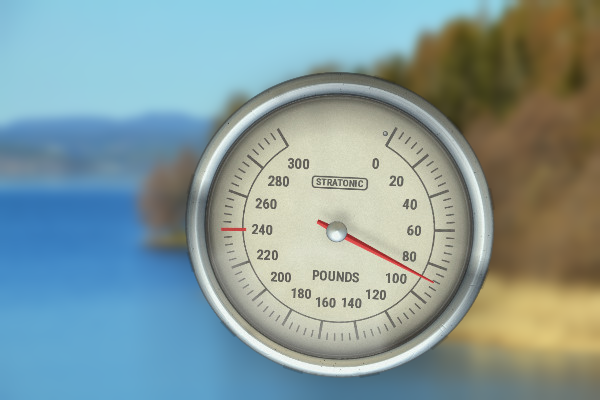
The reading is 88,lb
